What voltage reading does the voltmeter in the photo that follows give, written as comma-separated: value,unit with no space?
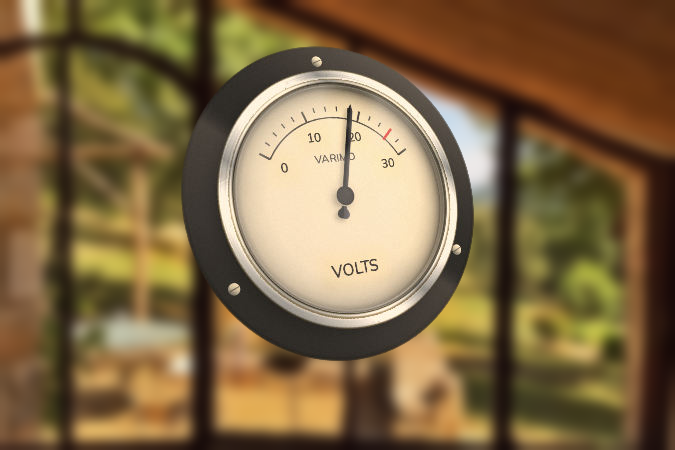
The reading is 18,V
